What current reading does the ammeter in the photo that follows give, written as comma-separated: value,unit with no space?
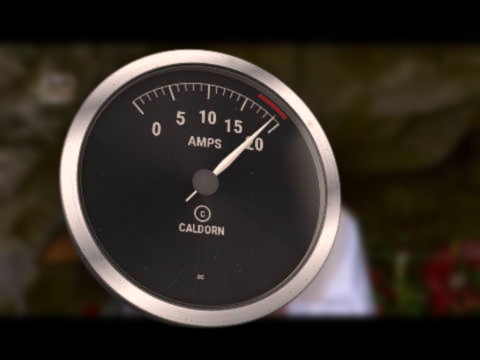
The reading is 19,A
